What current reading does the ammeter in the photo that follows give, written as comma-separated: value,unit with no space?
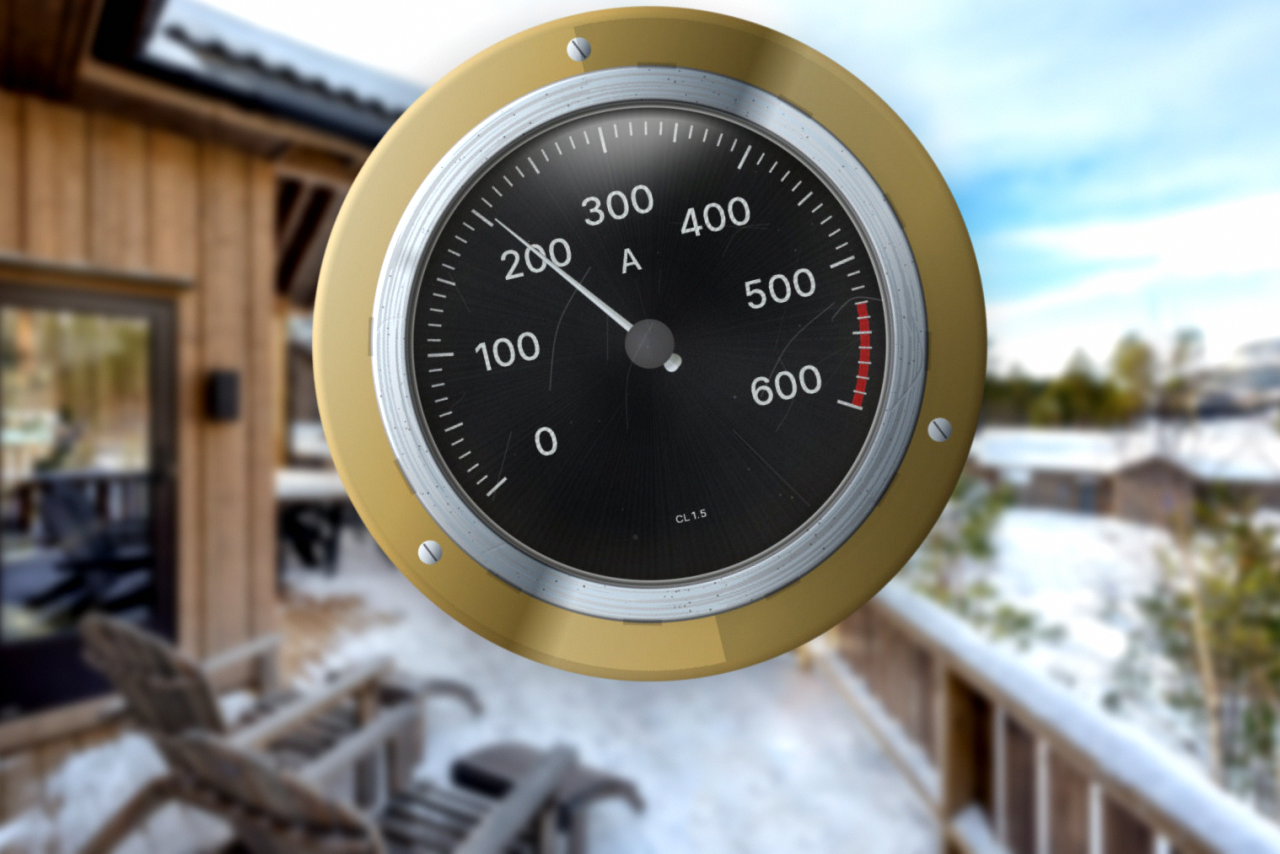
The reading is 205,A
